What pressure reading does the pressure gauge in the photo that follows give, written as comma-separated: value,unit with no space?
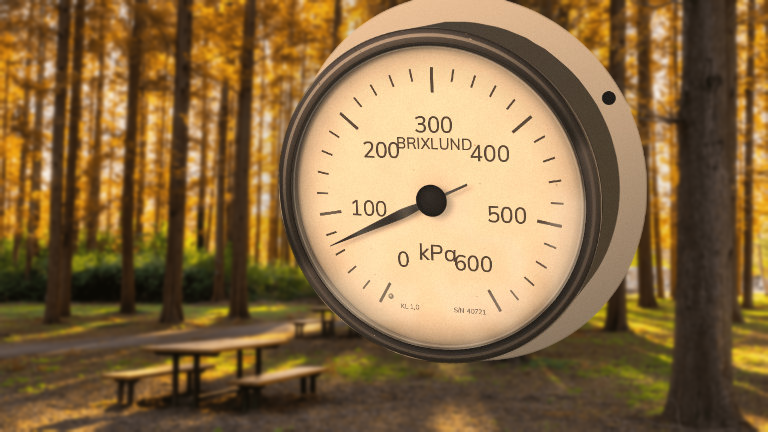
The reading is 70,kPa
